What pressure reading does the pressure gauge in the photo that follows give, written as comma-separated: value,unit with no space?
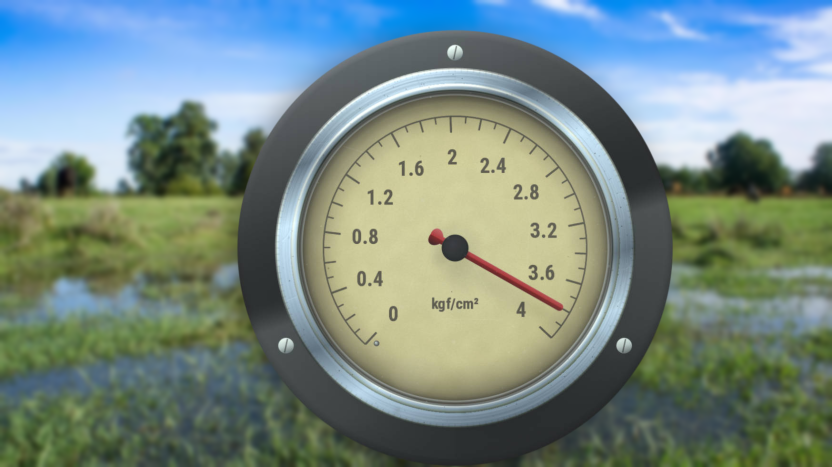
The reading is 3.8,kg/cm²
